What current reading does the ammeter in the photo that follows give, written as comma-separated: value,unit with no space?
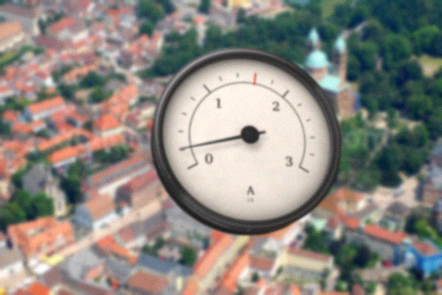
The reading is 0.2,A
